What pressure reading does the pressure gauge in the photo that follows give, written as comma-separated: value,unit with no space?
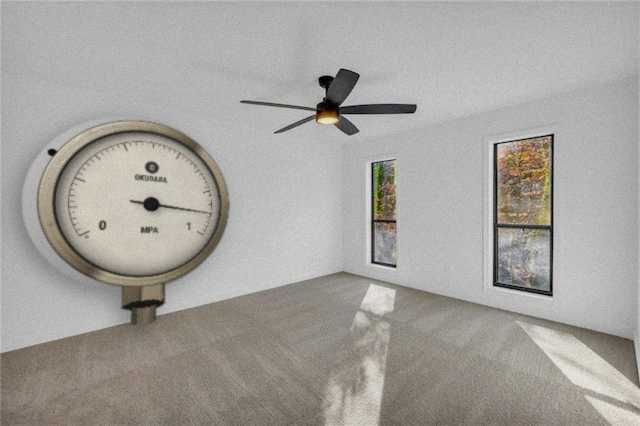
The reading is 0.9,MPa
